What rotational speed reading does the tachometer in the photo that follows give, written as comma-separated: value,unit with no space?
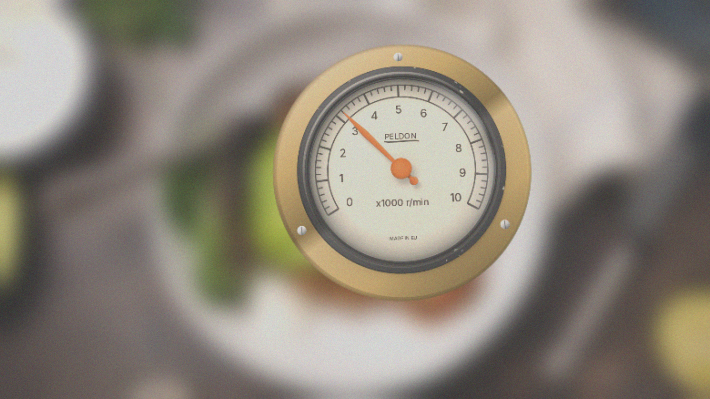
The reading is 3200,rpm
